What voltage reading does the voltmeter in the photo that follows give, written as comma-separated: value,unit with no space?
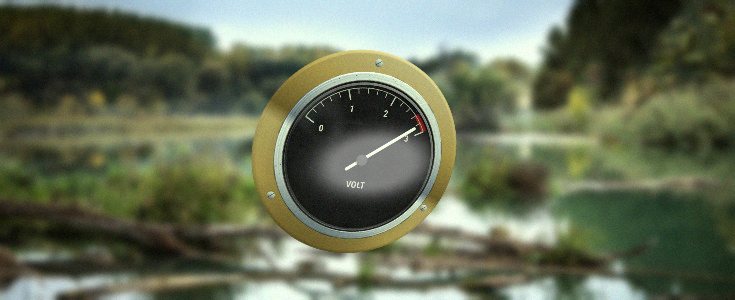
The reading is 2.8,V
